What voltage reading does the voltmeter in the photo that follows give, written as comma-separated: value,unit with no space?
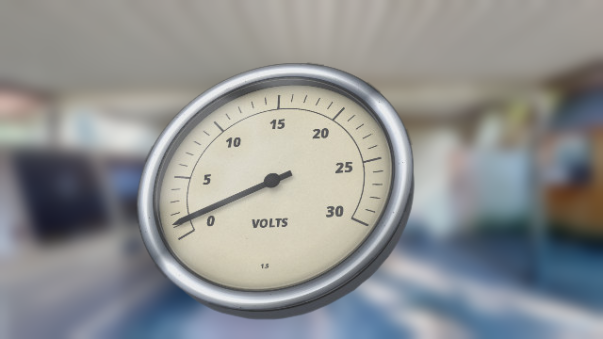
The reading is 1,V
